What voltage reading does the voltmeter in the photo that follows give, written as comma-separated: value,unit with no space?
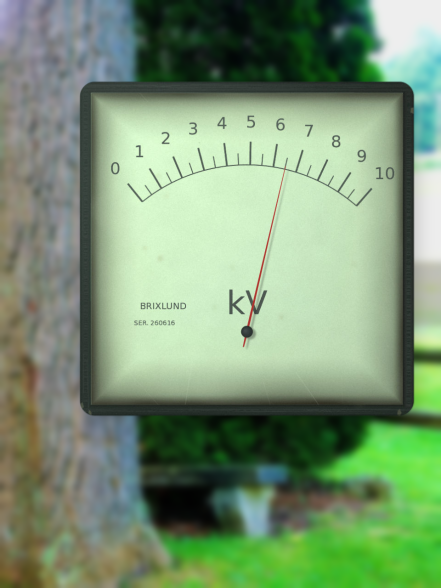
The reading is 6.5,kV
